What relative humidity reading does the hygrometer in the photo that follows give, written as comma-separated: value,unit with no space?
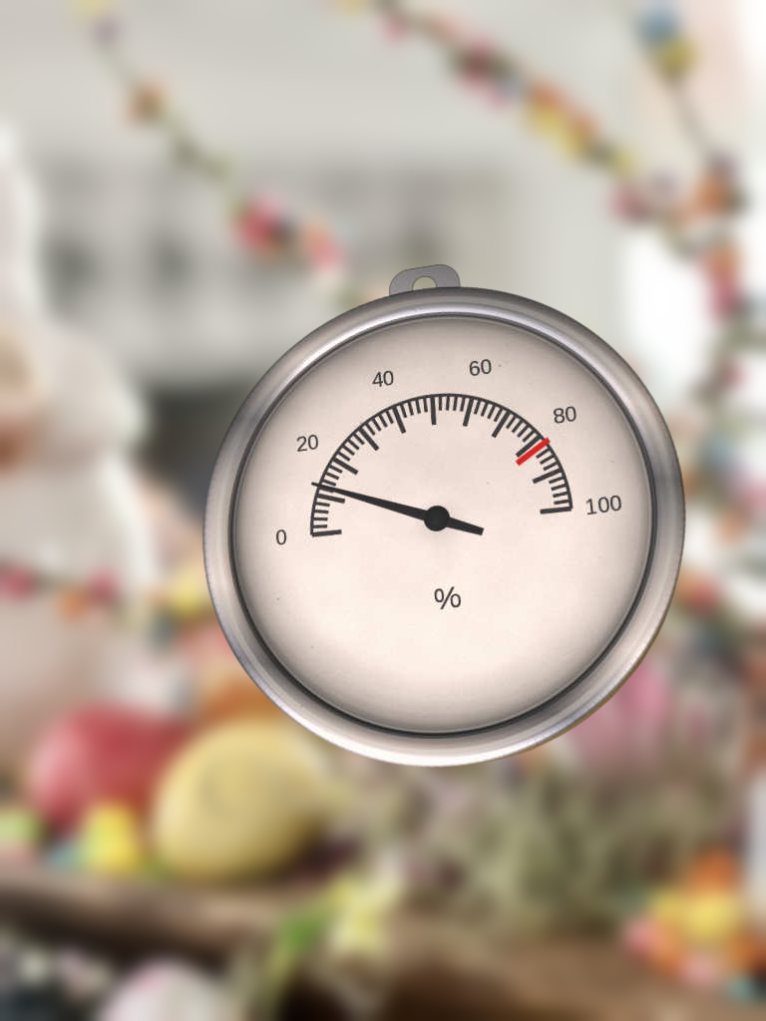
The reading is 12,%
